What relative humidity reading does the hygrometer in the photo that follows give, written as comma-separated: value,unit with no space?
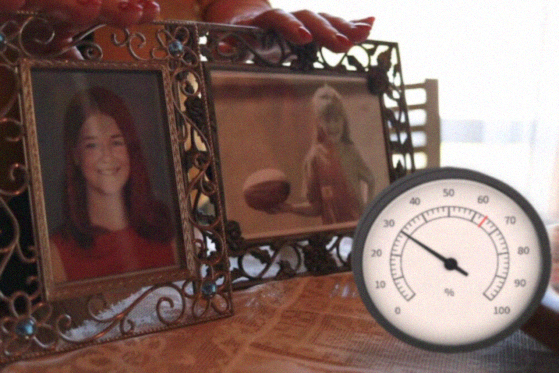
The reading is 30,%
